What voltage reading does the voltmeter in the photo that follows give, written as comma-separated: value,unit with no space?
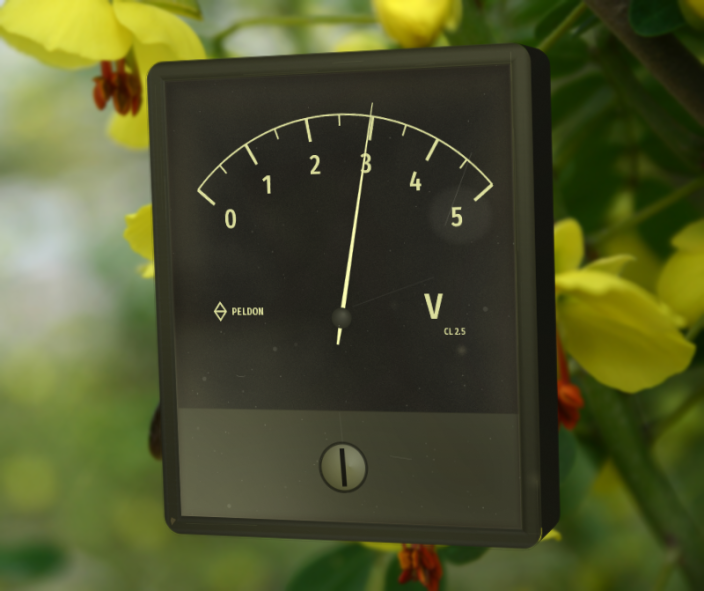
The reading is 3,V
